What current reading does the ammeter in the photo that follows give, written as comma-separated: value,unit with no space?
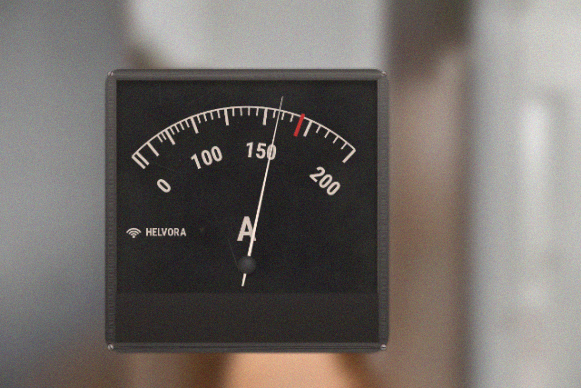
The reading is 157.5,A
